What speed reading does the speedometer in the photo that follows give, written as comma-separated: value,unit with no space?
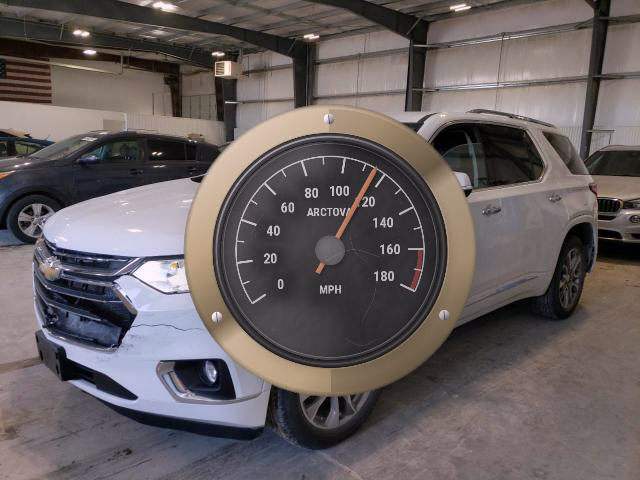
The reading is 115,mph
